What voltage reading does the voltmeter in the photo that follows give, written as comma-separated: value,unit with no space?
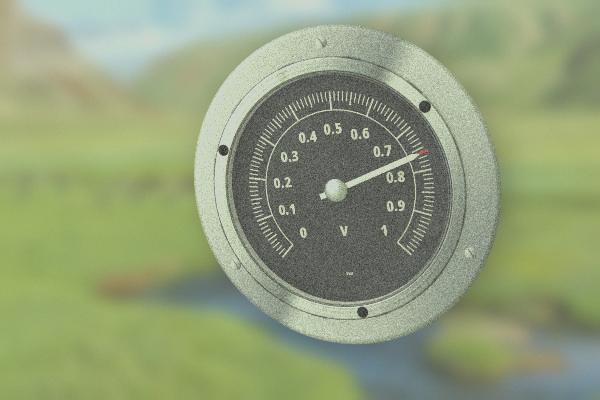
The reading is 0.76,V
